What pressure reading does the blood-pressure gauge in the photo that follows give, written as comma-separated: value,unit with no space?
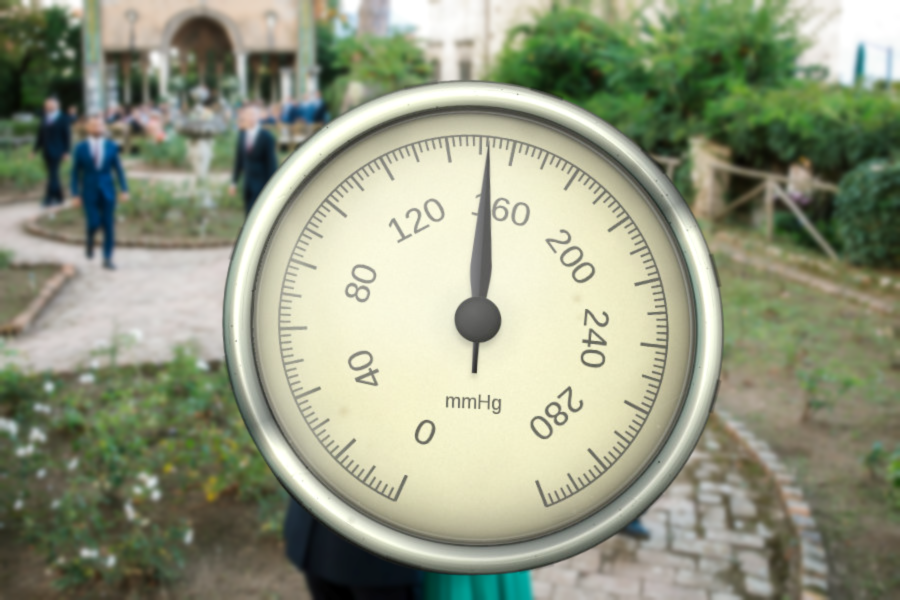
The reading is 152,mmHg
